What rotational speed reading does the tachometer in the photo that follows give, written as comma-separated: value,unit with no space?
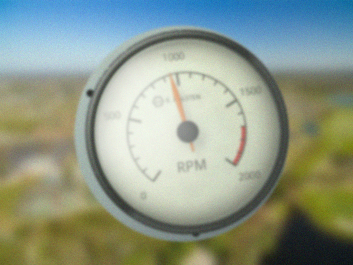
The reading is 950,rpm
